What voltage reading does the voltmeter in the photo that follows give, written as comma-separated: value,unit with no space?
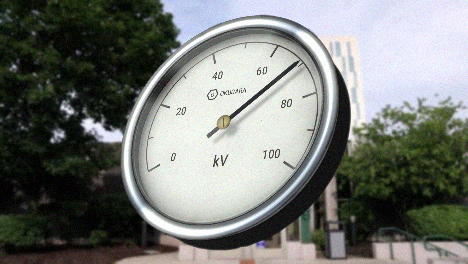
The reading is 70,kV
